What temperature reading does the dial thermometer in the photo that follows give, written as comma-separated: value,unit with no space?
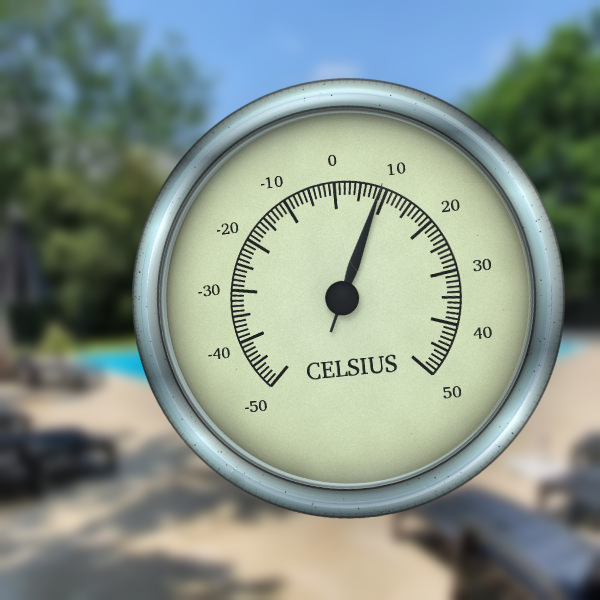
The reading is 9,°C
